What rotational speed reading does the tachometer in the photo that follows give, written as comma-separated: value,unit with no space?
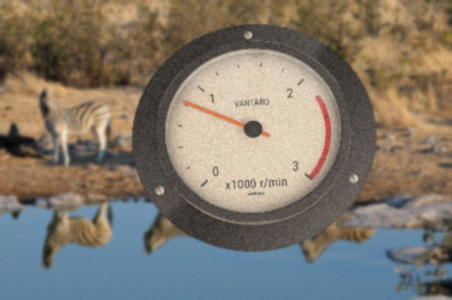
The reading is 800,rpm
